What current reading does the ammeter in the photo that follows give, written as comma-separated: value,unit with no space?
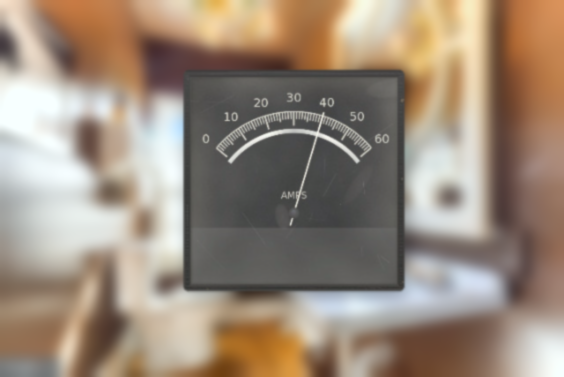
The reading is 40,A
